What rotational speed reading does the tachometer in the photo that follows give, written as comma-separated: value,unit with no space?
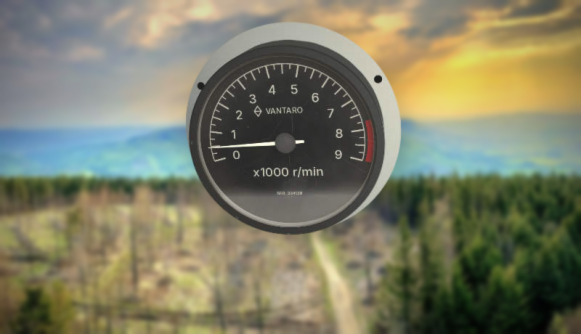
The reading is 500,rpm
